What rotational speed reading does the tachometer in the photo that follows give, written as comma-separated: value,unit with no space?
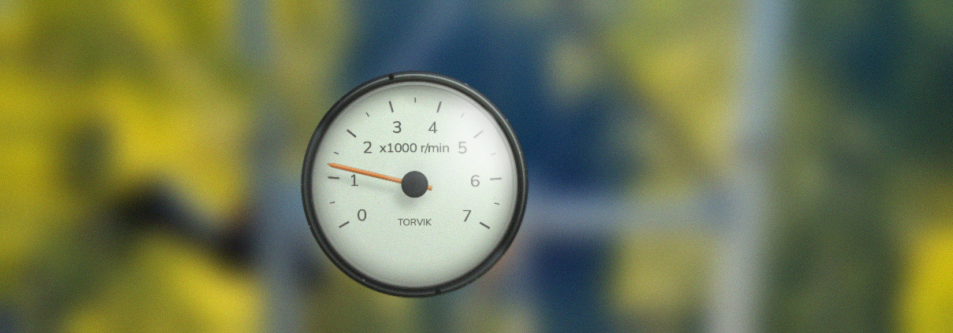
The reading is 1250,rpm
